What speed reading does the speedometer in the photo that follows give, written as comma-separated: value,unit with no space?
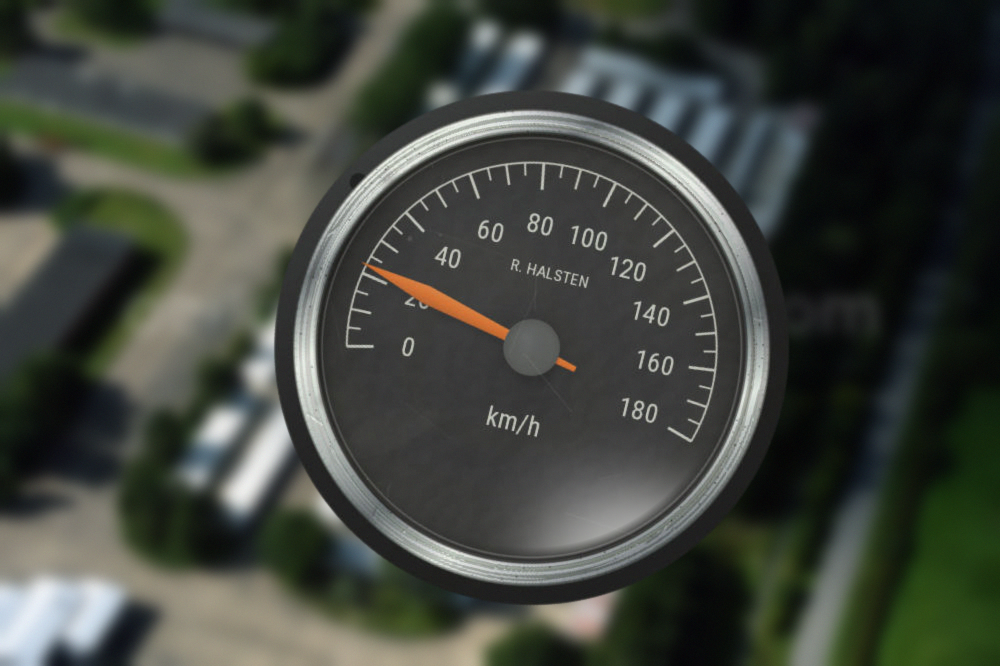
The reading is 22.5,km/h
